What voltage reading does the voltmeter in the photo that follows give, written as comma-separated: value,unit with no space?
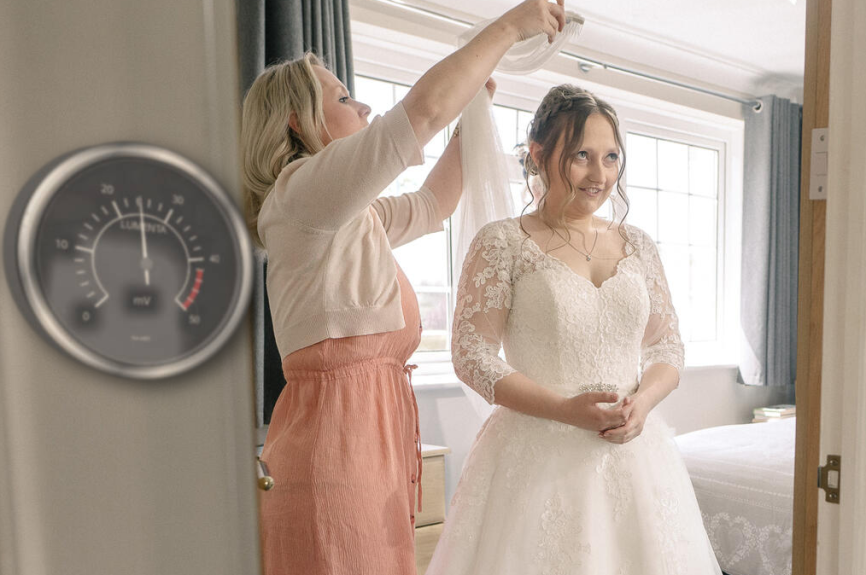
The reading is 24,mV
